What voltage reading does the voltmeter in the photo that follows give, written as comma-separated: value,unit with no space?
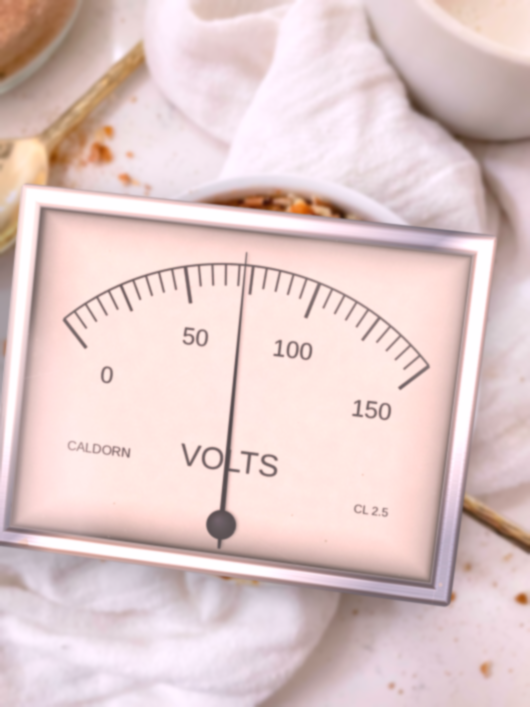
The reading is 72.5,V
